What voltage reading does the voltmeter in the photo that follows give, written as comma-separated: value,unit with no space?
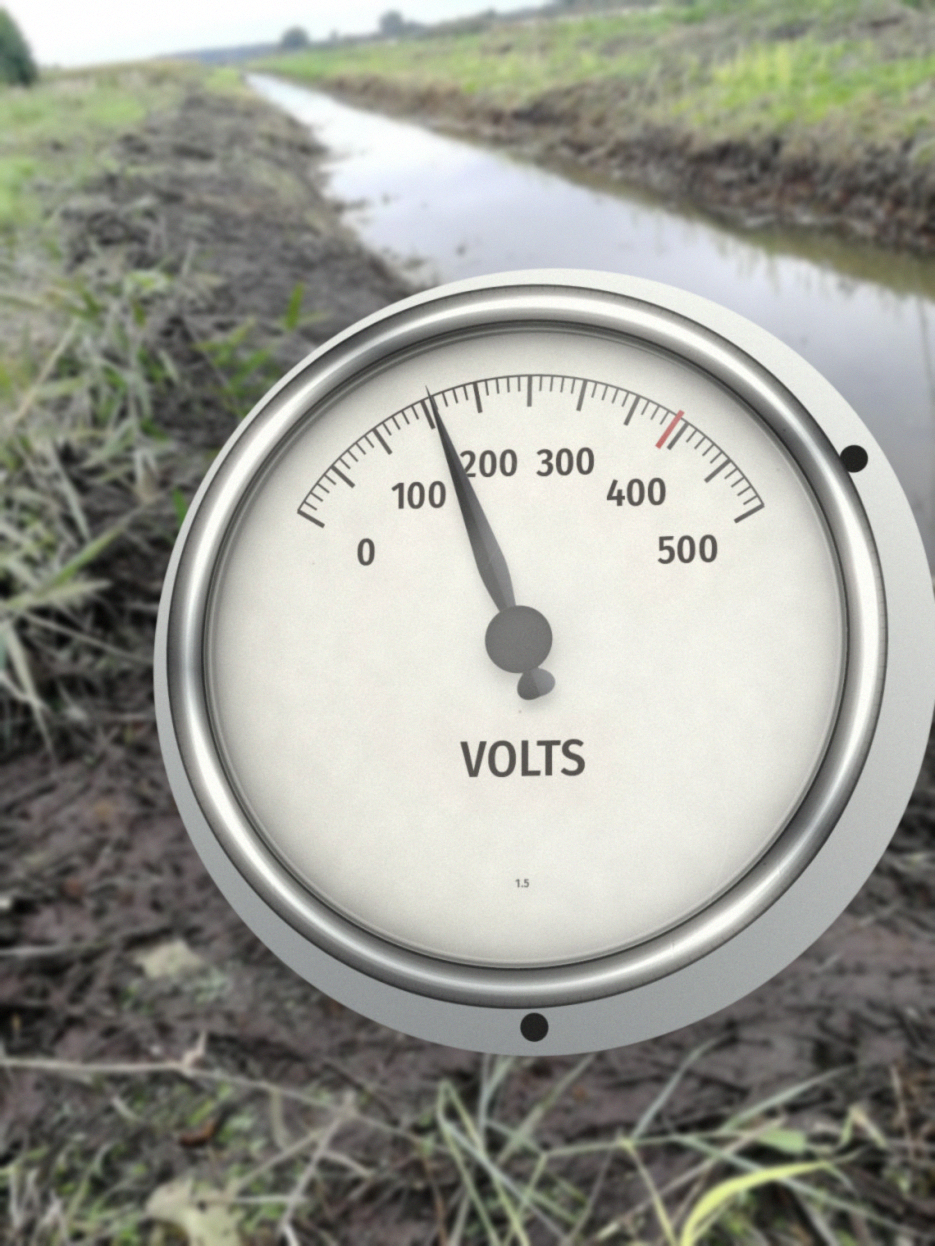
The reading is 160,V
